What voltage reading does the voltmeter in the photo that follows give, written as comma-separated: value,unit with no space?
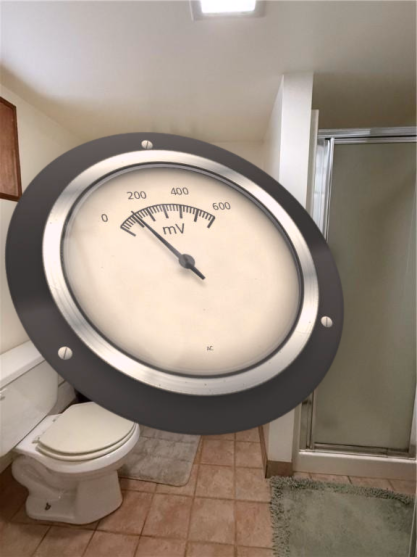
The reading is 100,mV
